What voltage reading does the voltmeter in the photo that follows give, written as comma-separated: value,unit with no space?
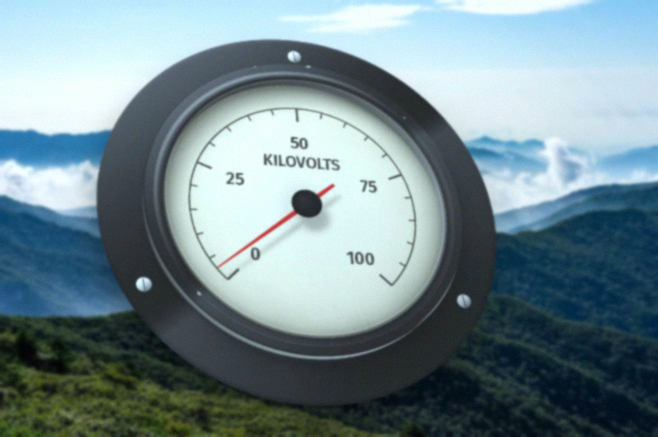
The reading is 2.5,kV
